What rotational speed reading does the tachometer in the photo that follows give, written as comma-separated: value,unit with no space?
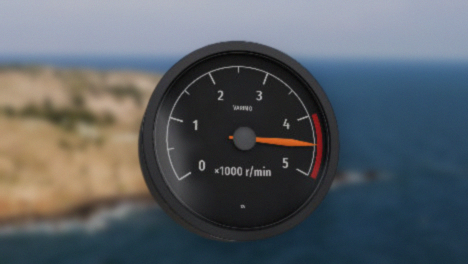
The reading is 4500,rpm
